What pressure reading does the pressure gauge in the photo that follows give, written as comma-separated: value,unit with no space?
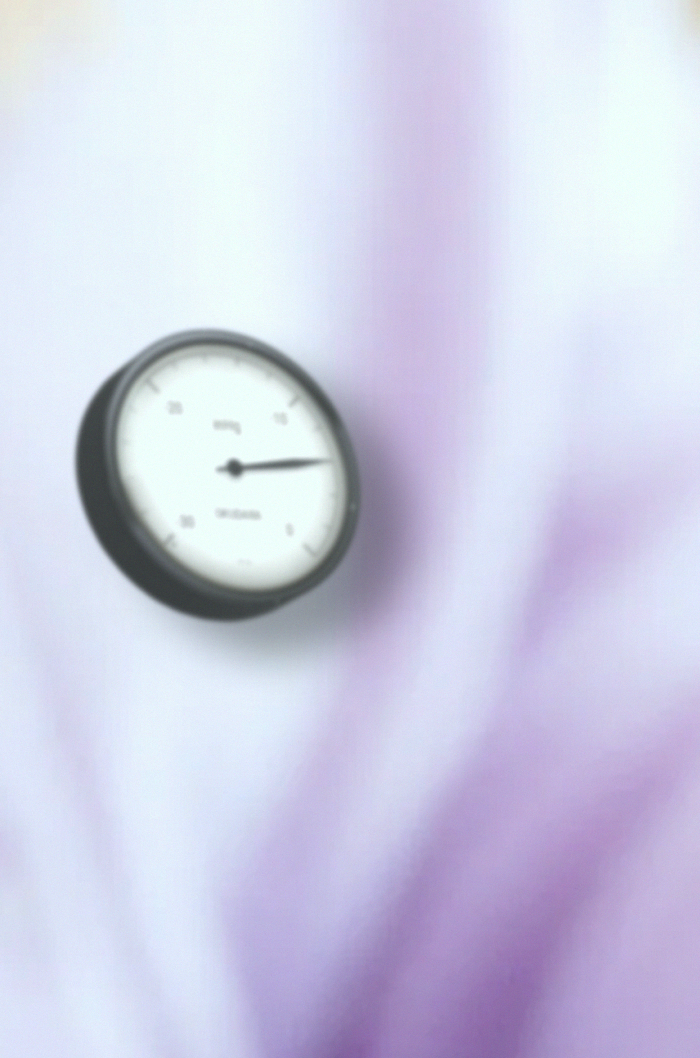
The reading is -6,inHg
